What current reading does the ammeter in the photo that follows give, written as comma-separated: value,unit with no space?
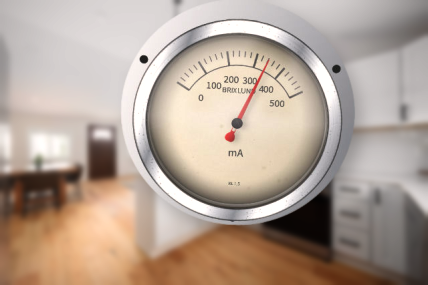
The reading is 340,mA
